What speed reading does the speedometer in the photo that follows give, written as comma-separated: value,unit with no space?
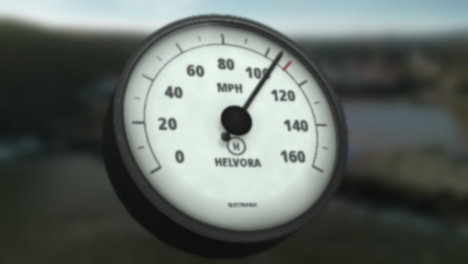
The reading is 105,mph
